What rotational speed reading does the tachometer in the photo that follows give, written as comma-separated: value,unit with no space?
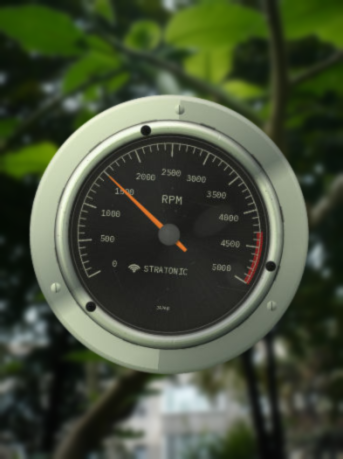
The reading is 1500,rpm
